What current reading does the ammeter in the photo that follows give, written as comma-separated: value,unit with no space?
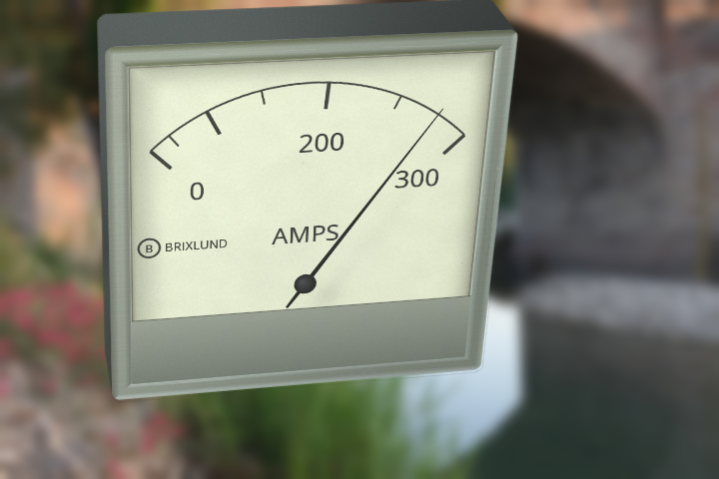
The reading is 275,A
